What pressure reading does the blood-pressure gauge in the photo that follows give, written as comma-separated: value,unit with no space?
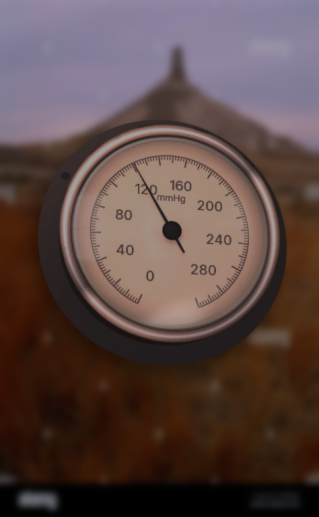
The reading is 120,mmHg
